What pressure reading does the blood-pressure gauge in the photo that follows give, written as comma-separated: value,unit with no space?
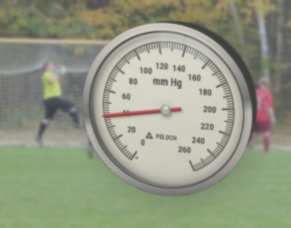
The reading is 40,mmHg
